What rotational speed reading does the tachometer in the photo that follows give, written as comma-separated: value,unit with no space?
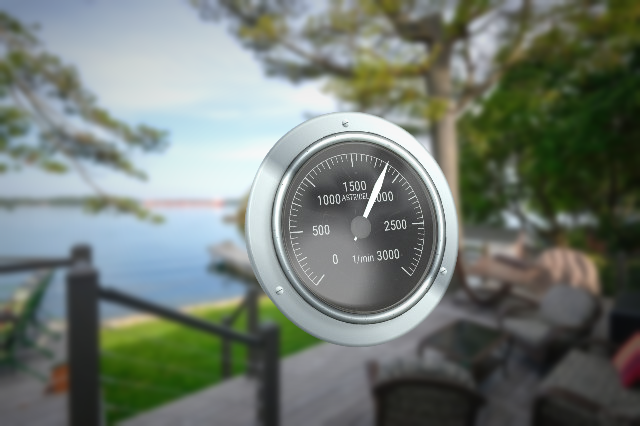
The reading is 1850,rpm
